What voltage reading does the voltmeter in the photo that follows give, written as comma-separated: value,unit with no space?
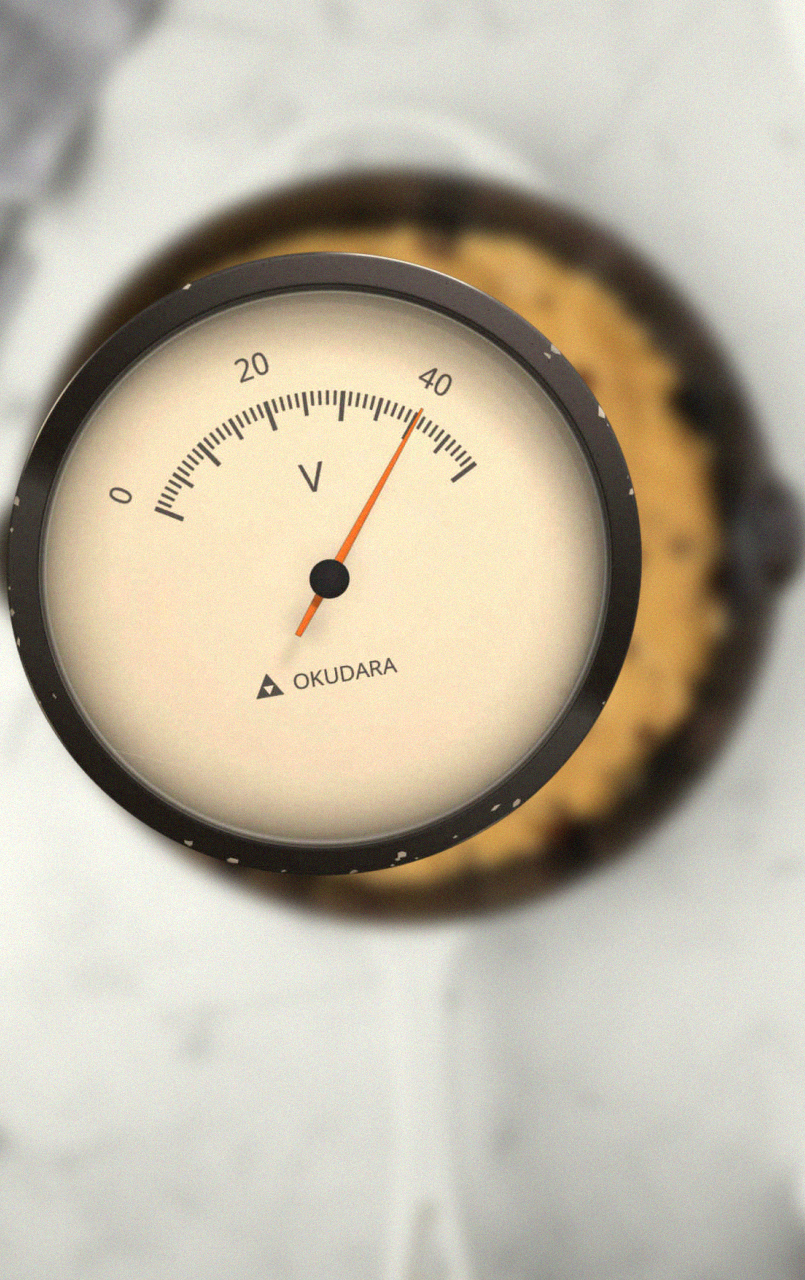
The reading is 40,V
